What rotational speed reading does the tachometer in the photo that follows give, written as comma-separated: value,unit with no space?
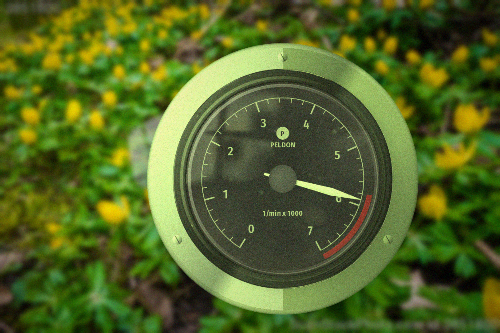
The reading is 5900,rpm
